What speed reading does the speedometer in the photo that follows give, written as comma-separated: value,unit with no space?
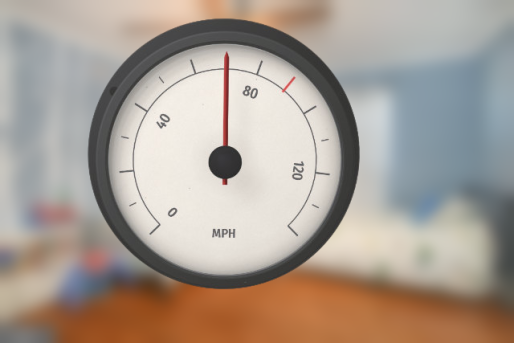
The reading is 70,mph
